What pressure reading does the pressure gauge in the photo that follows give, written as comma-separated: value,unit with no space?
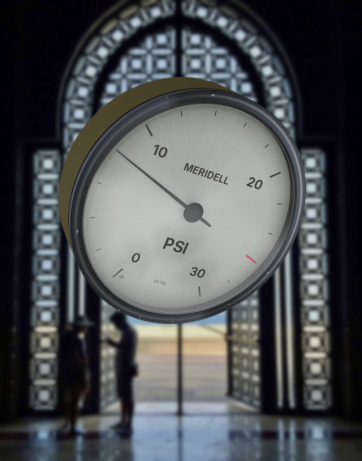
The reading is 8,psi
